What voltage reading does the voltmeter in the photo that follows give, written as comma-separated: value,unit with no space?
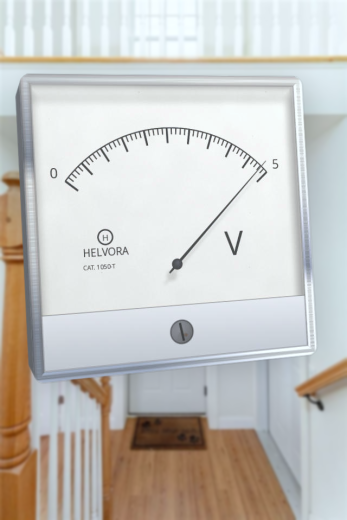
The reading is 4.8,V
